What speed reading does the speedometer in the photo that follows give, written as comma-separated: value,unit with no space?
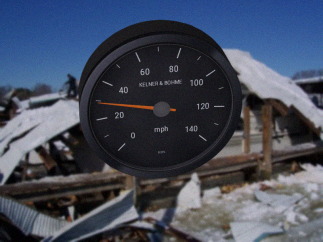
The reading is 30,mph
